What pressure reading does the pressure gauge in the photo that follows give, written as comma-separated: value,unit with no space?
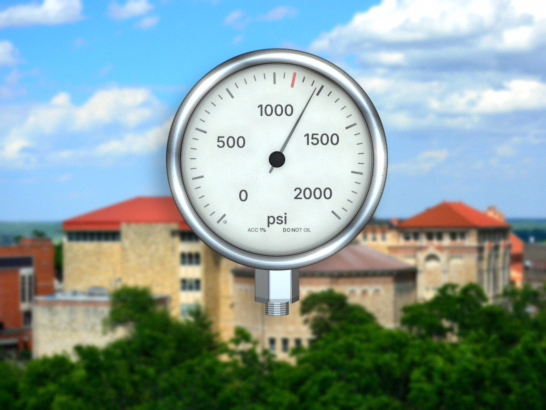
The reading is 1225,psi
